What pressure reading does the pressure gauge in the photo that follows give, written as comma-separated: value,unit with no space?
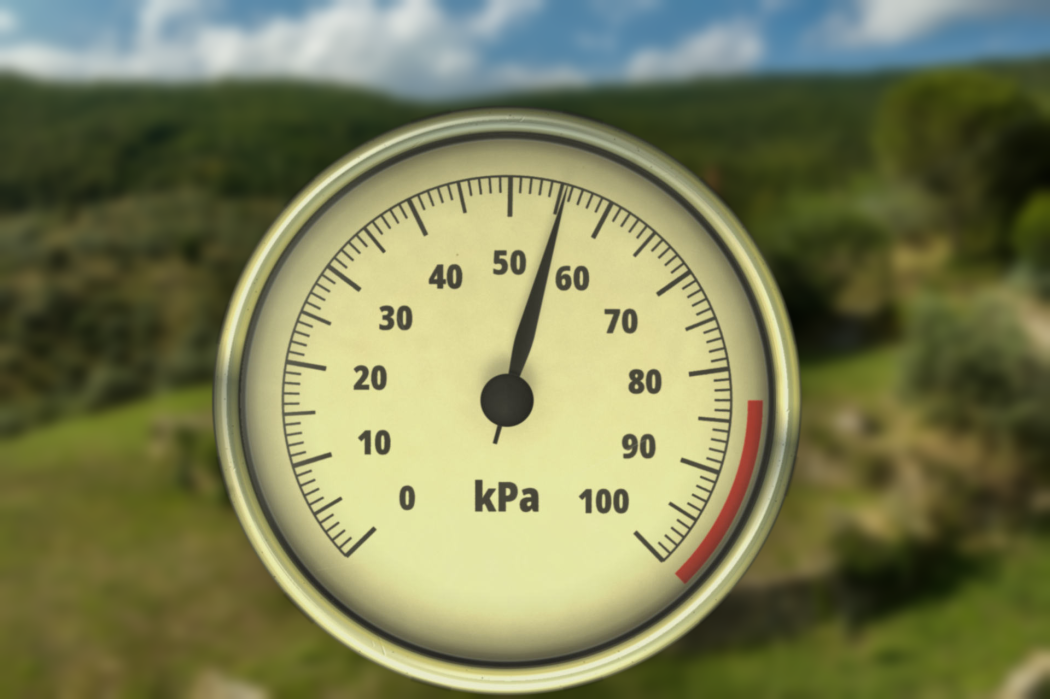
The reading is 55.5,kPa
